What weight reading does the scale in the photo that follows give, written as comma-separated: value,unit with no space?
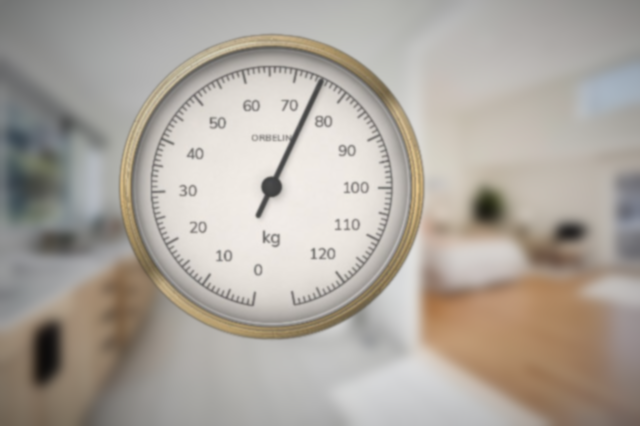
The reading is 75,kg
